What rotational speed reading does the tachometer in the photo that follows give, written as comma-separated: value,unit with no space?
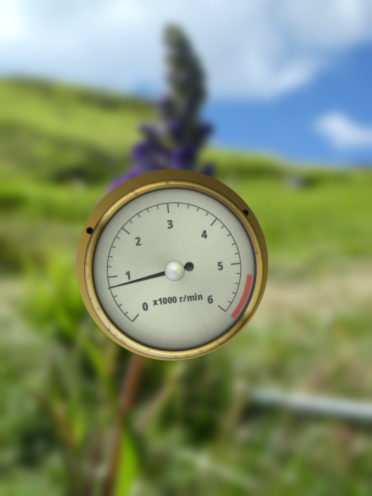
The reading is 800,rpm
